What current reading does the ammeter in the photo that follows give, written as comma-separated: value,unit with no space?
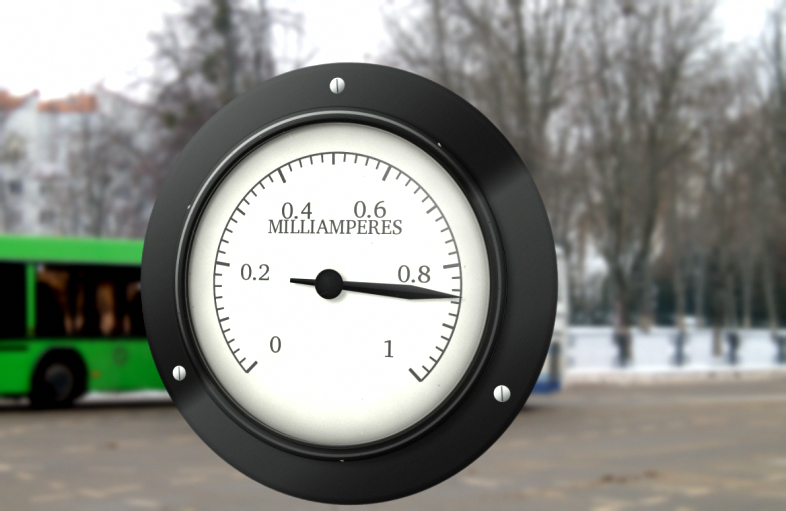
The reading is 0.85,mA
